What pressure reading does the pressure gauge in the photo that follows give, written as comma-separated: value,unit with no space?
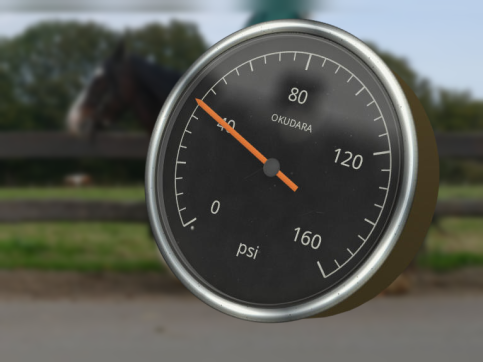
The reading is 40,psi
